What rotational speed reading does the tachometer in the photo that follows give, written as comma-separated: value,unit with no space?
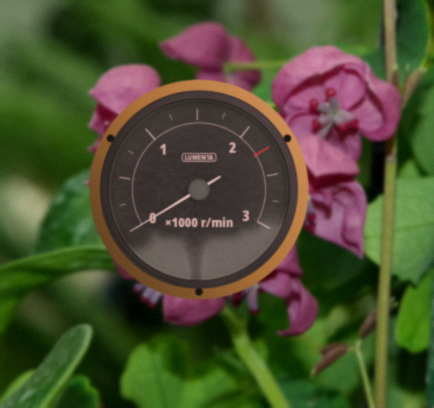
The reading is 0,rpm
